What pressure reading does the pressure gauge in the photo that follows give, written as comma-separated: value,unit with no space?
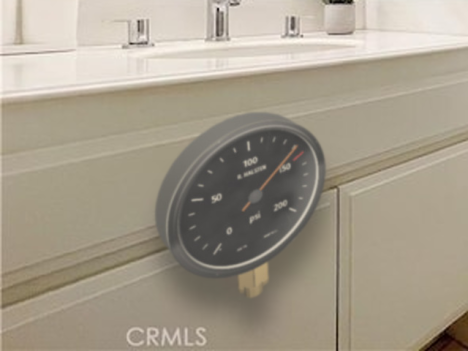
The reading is 140,psi
